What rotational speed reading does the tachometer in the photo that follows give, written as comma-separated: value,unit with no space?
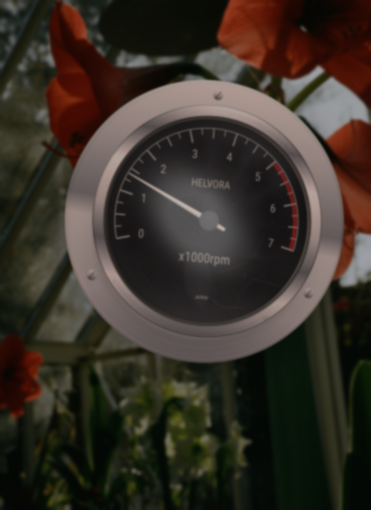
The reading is 1375,rpm
